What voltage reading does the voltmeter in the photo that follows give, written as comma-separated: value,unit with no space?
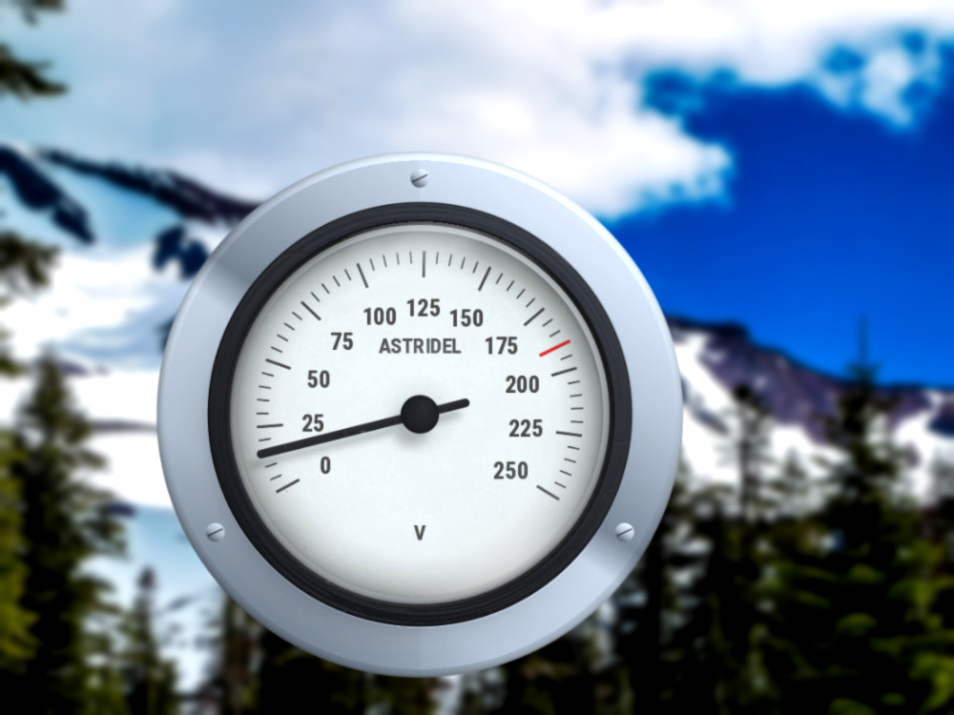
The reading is 15,V
